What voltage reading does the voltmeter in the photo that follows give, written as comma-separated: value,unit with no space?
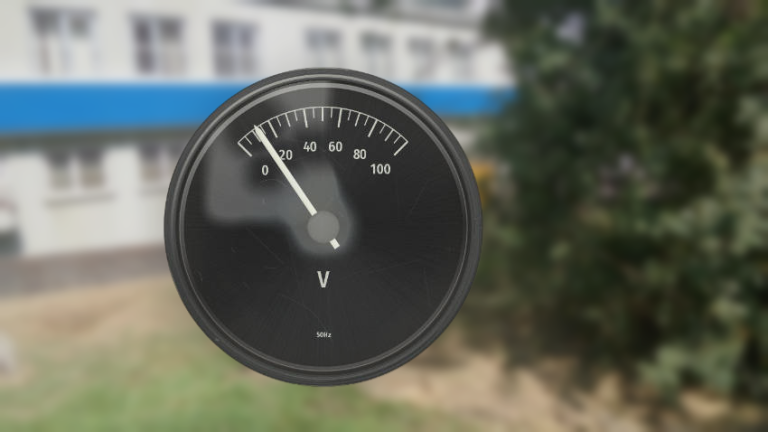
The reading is 12.5,V
